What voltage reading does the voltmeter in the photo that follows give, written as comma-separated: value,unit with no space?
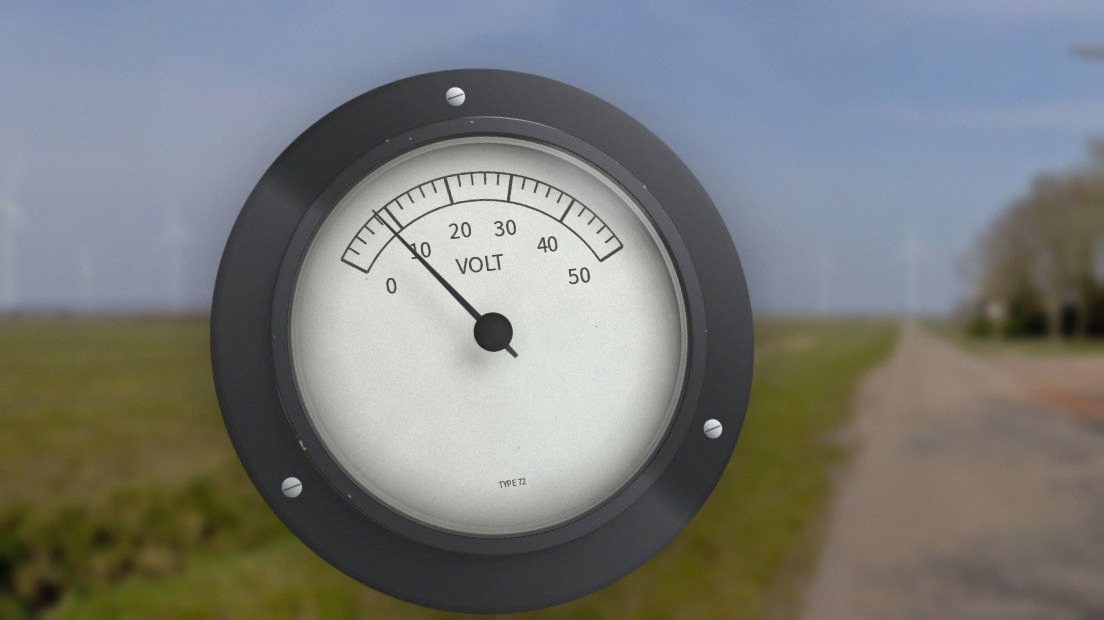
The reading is 8,V
